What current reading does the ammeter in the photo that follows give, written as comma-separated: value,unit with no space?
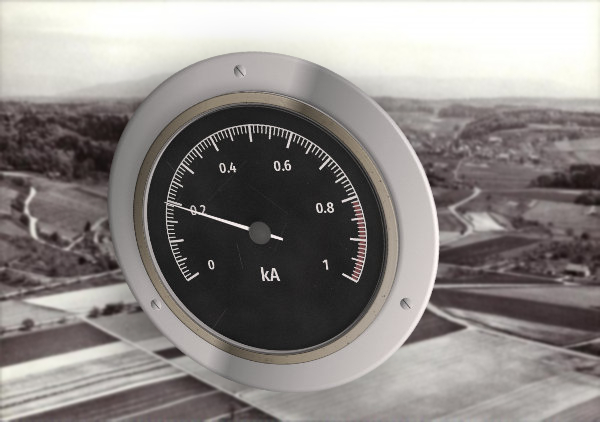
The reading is 0.2,kA
